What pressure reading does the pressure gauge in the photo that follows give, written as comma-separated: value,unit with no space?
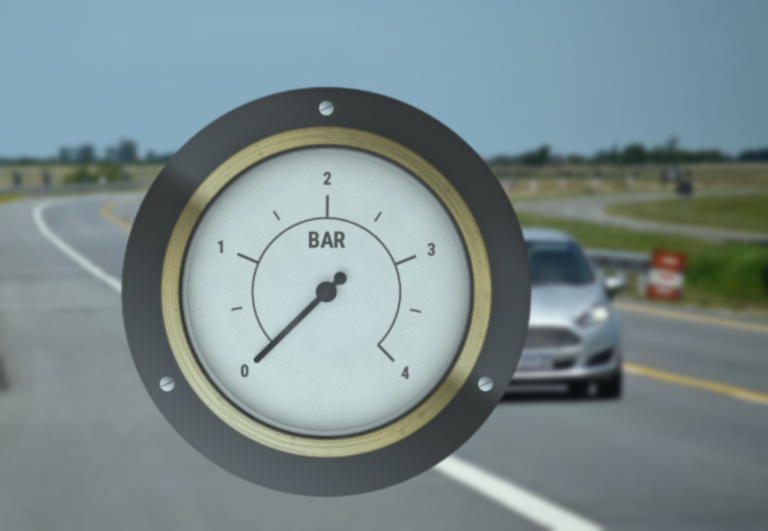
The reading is 0,bar
